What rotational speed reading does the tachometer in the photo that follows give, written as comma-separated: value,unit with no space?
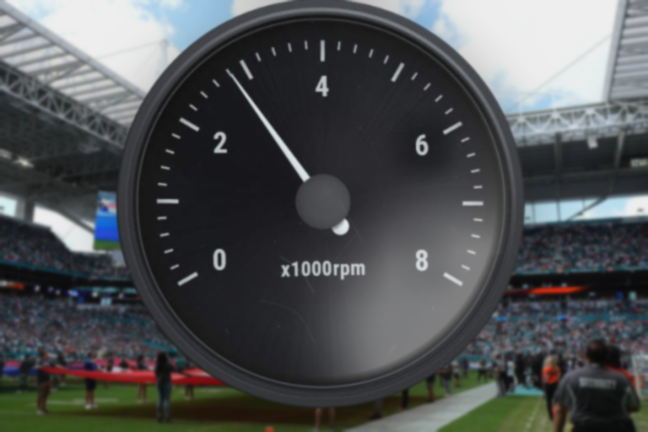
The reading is 2800,rpm
